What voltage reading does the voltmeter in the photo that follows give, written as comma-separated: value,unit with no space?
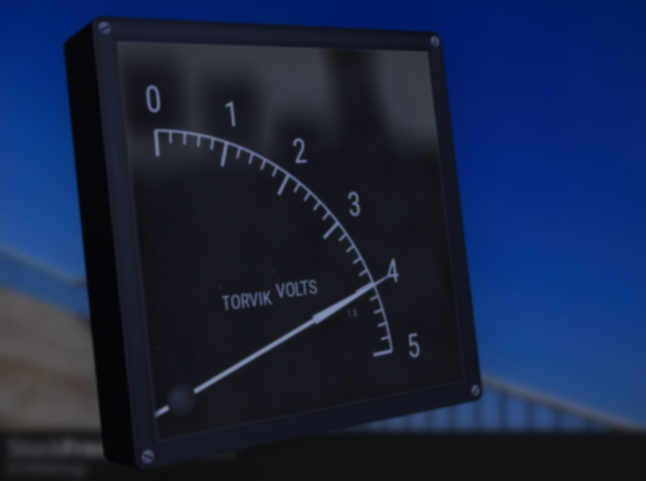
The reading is 4,V
